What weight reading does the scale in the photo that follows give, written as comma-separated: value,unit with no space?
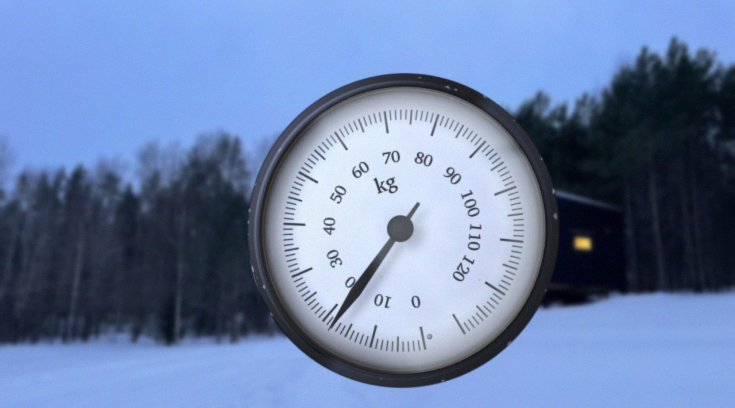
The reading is 18,kg
